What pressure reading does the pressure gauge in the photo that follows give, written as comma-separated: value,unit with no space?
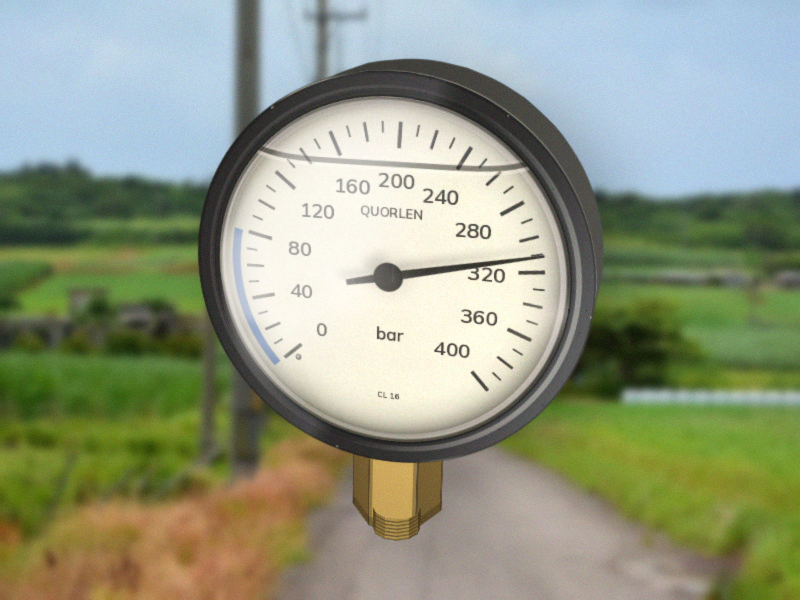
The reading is 310,bar
